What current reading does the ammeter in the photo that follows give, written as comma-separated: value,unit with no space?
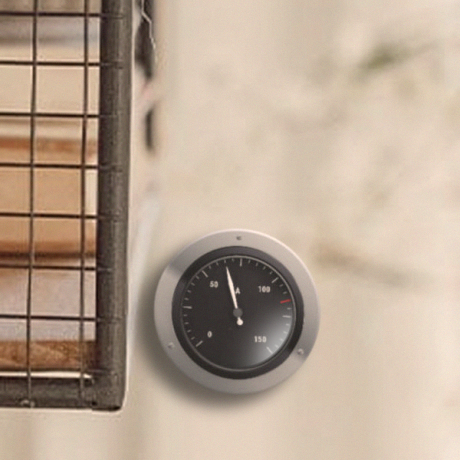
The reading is 65,A
